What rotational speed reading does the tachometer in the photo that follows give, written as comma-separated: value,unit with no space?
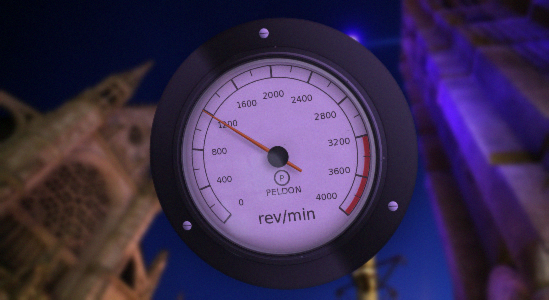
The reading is 1200,rpm
